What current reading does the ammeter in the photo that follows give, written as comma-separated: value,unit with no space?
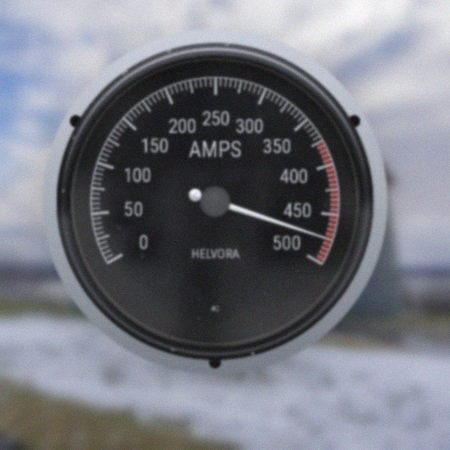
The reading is 475,A
